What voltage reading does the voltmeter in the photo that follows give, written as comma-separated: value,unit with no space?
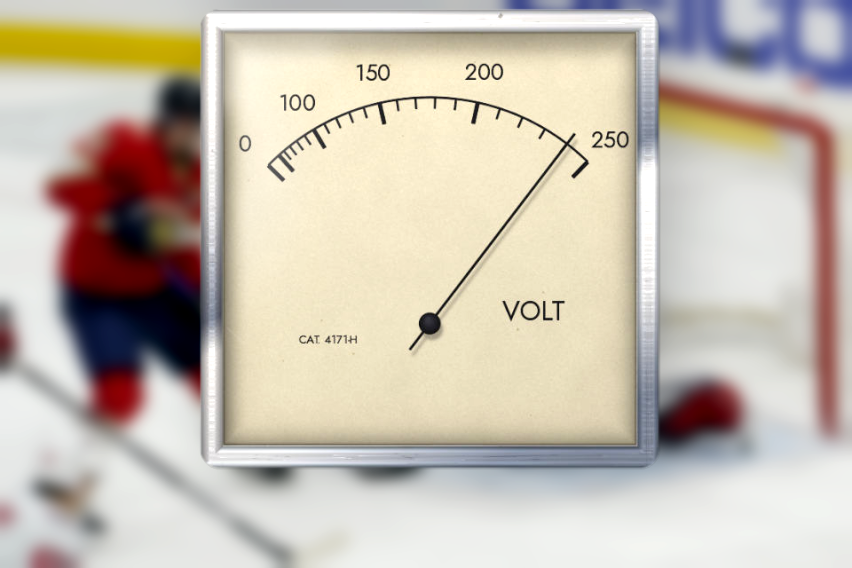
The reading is 240,V
